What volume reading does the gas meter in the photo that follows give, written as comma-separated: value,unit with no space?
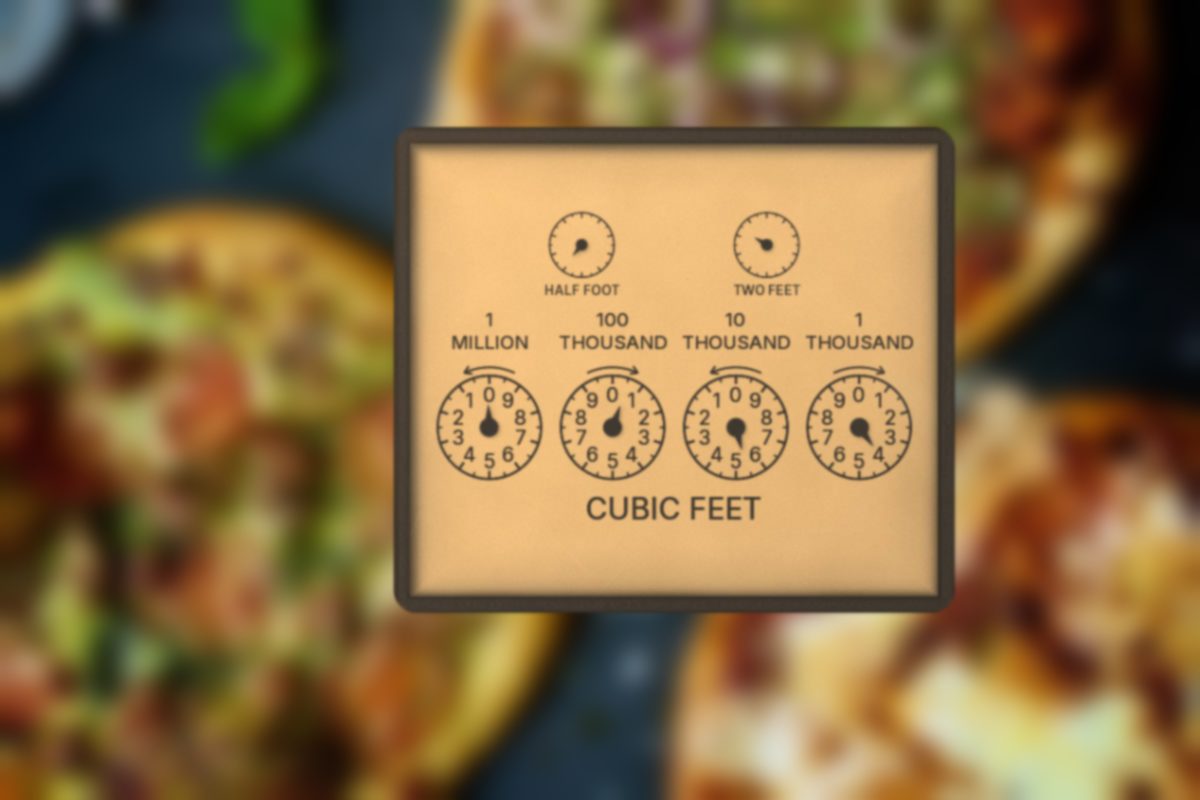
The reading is 5400,ft³
